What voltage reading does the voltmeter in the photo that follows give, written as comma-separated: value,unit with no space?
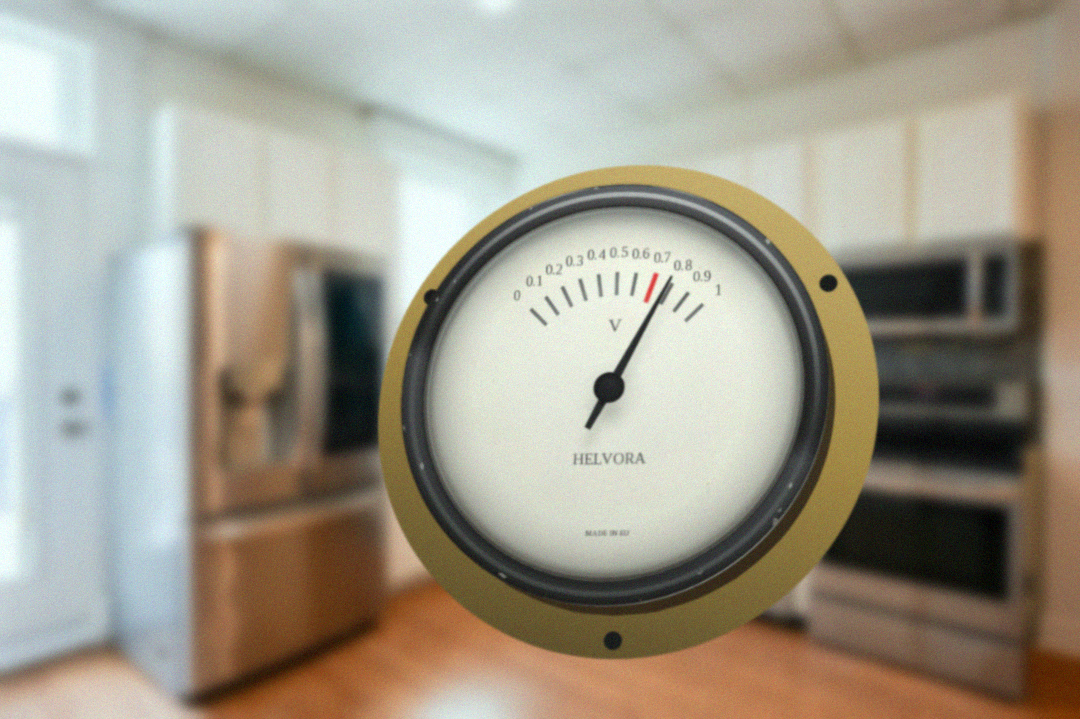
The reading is 0.8,V
